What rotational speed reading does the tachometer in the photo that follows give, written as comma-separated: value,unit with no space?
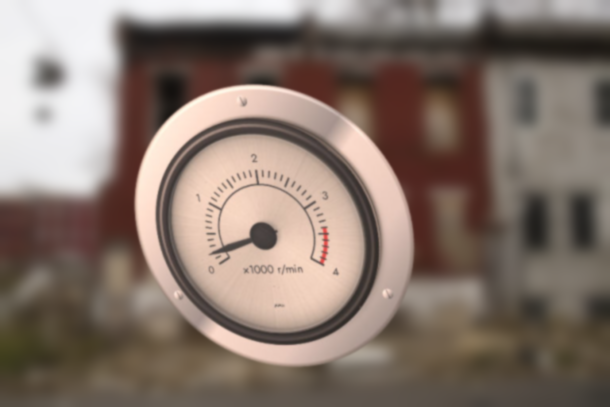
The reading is 200,rpm
